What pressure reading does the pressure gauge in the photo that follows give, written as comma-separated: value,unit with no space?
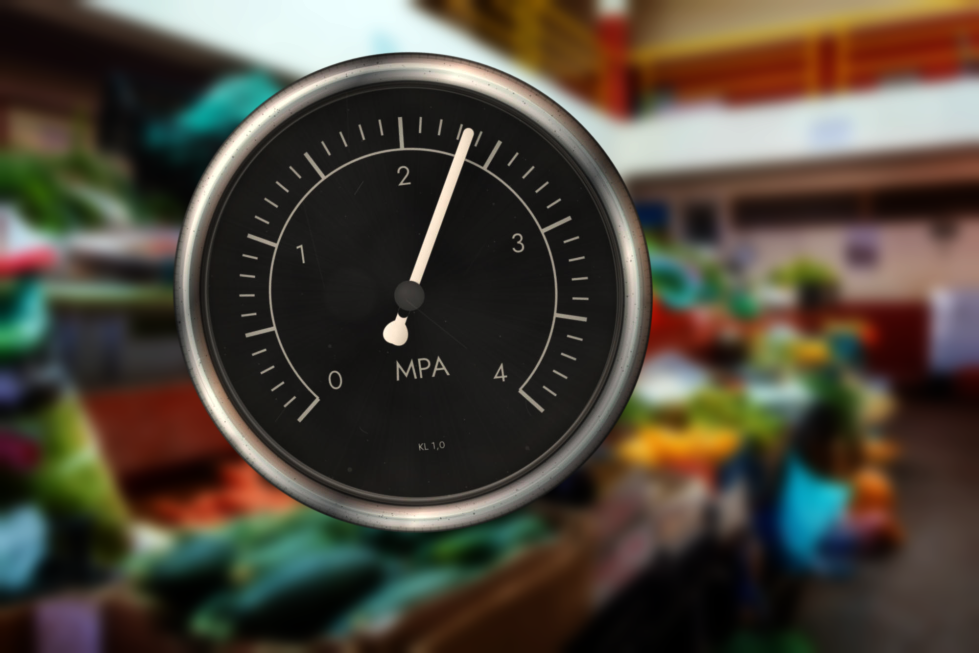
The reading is 2.35,MPa
